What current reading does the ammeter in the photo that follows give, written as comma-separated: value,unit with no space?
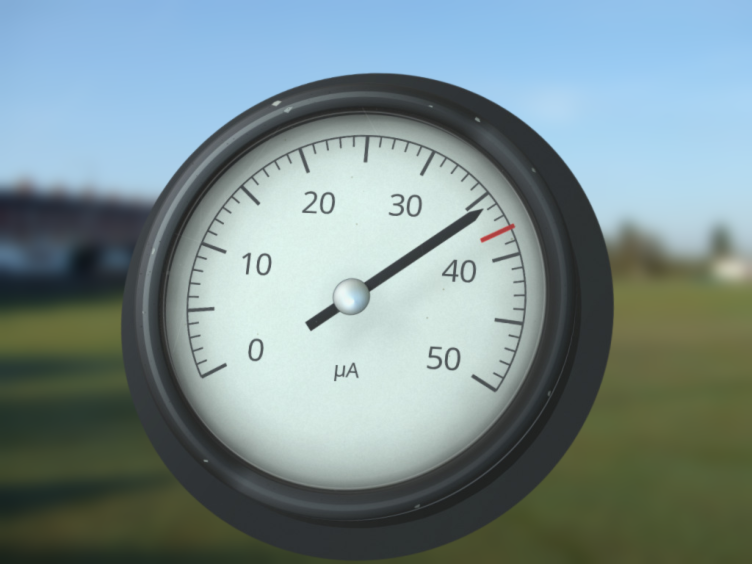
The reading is 36,µA
